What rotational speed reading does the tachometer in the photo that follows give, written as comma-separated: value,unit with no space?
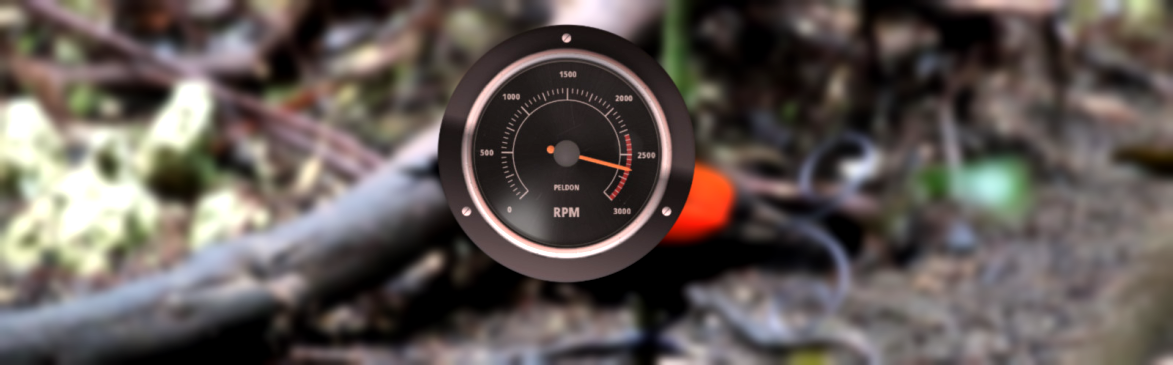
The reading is 2650,rpm
